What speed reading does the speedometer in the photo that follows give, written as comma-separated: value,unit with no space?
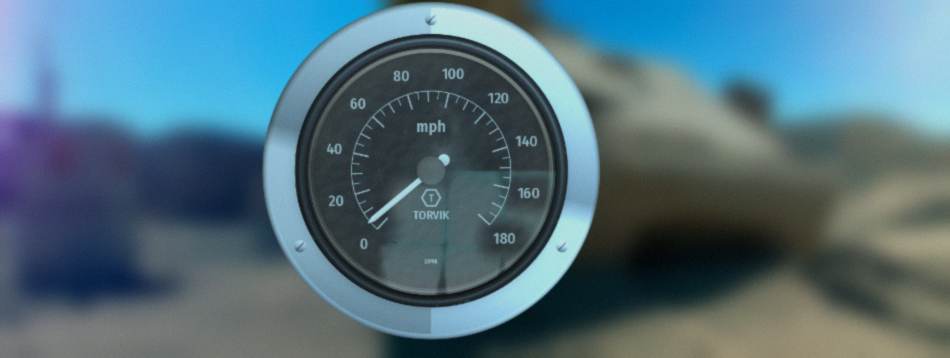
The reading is 5,mph
